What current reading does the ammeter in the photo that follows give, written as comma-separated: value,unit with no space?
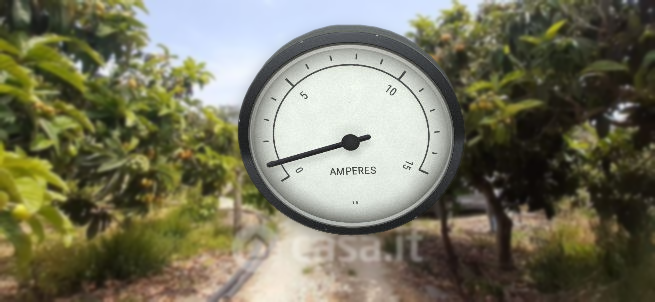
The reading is 1,A
